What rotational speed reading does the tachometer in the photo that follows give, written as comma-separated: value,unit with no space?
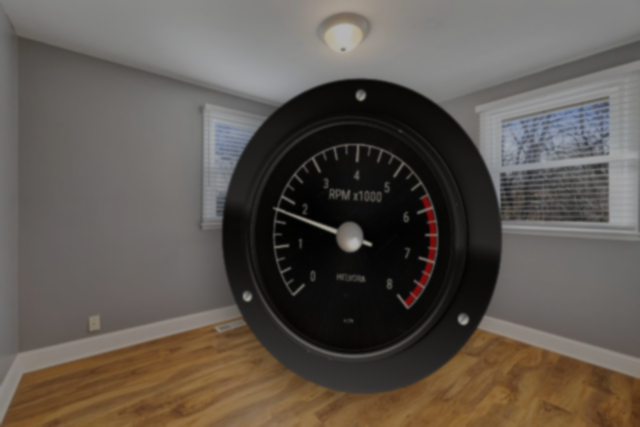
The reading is 1750,rpm
